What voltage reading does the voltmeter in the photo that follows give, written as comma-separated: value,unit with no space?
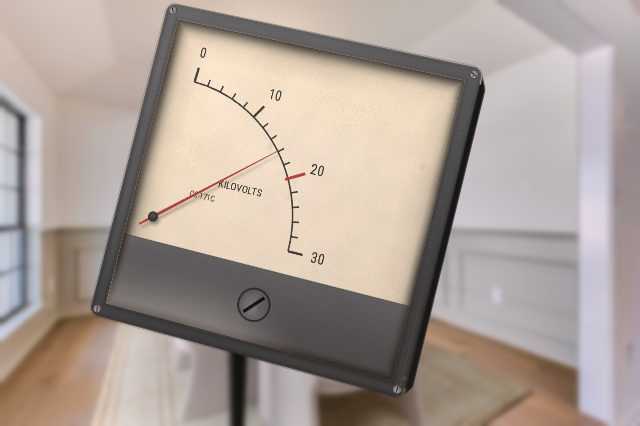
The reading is 16,kV
